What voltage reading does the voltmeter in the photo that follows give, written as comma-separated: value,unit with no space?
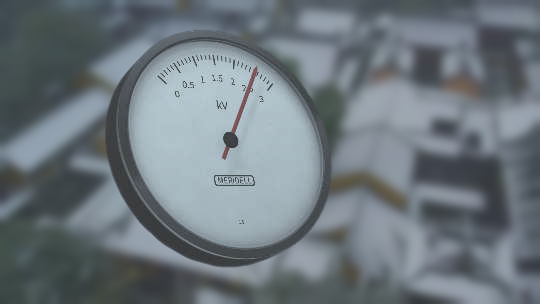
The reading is 2.5,kV
